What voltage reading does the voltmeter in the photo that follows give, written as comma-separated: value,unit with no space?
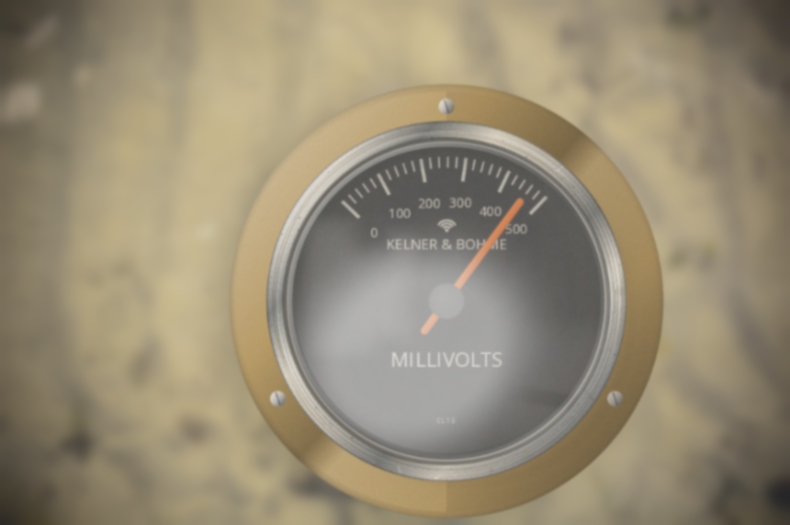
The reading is 460,mV
